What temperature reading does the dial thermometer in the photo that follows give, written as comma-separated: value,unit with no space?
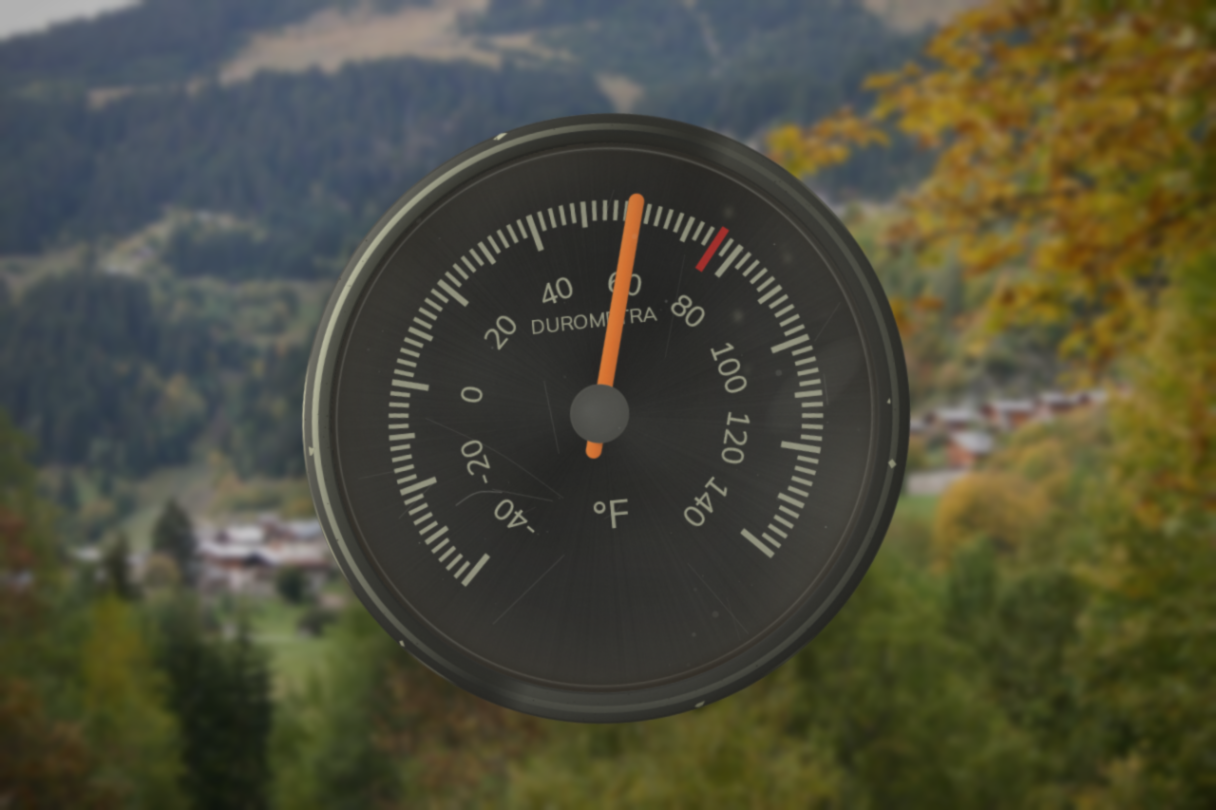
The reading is 60,°F
